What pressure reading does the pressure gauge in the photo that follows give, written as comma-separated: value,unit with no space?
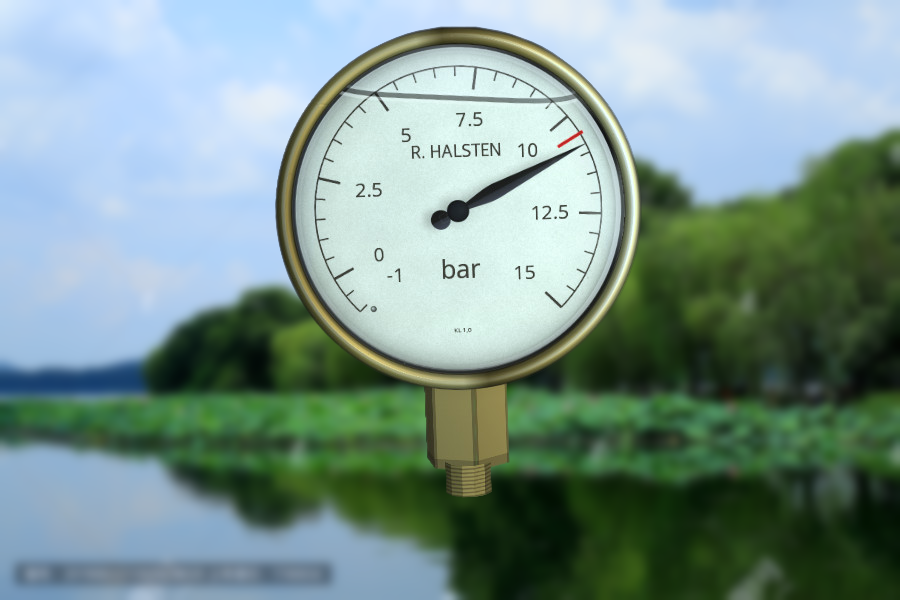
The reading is 10.75,bar
